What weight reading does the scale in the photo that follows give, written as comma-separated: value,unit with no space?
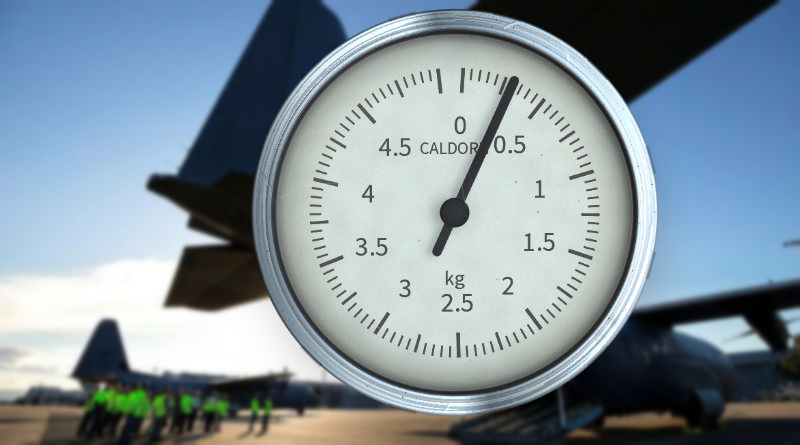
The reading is 0.3,kg
